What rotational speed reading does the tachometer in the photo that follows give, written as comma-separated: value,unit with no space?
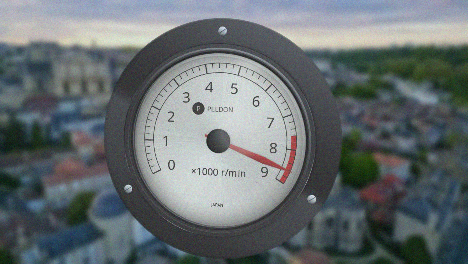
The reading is 8600,rpm
